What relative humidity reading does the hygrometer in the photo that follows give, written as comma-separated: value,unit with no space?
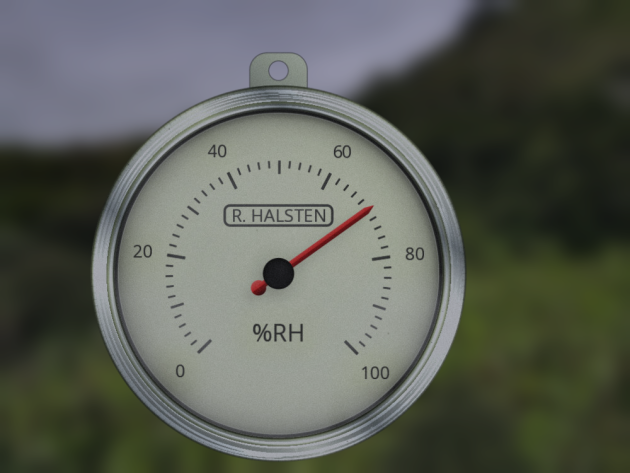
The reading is 70,%
